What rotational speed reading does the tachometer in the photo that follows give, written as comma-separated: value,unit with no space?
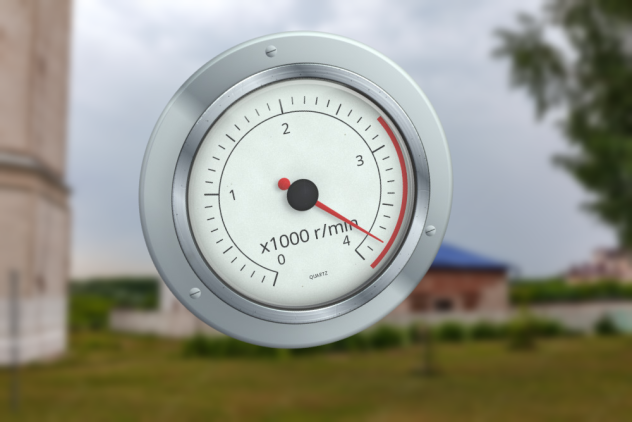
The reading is 3800,rpm
